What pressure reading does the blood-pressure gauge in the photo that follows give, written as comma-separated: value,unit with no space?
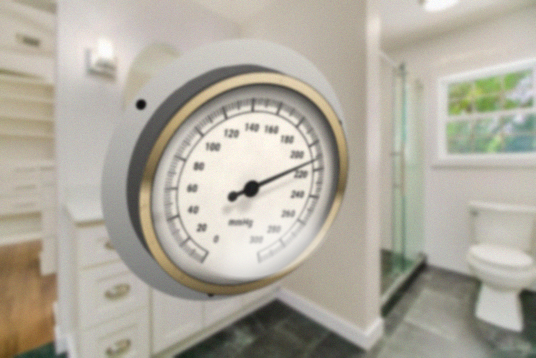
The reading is 210,mmHg
